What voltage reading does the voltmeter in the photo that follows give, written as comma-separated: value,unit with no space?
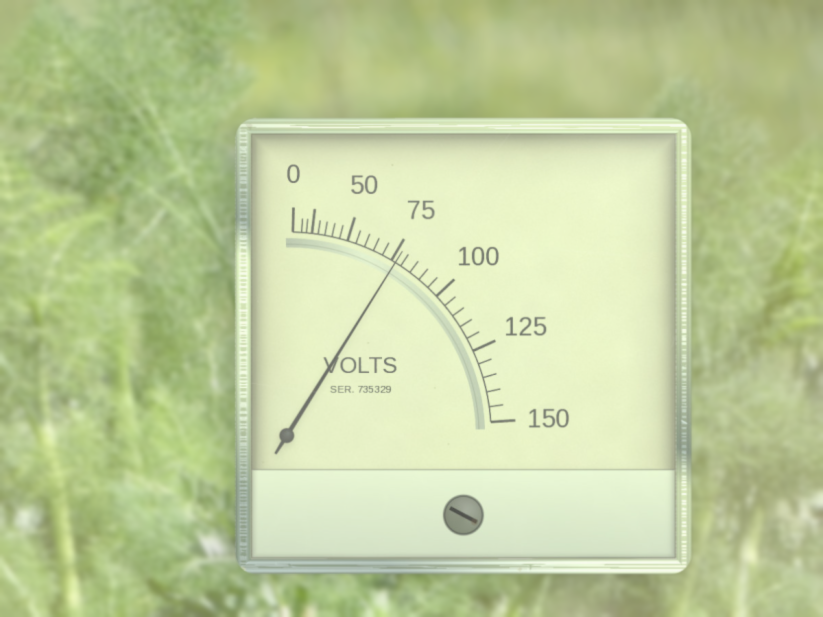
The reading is 77.5,V
